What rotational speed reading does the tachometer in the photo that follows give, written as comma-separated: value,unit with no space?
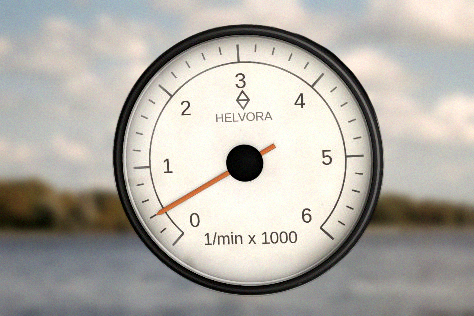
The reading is 400,rpm
